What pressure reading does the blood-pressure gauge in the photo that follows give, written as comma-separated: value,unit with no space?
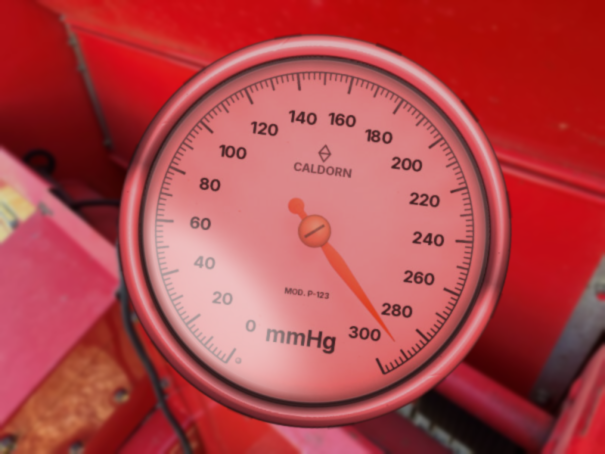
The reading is 290,mmHg
